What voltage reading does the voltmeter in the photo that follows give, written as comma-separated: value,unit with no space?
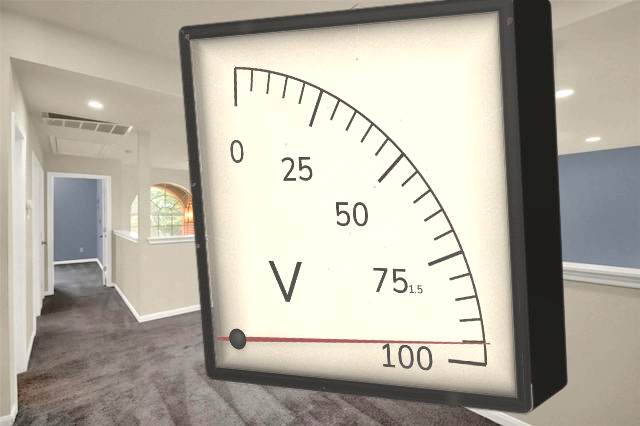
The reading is 95,V
